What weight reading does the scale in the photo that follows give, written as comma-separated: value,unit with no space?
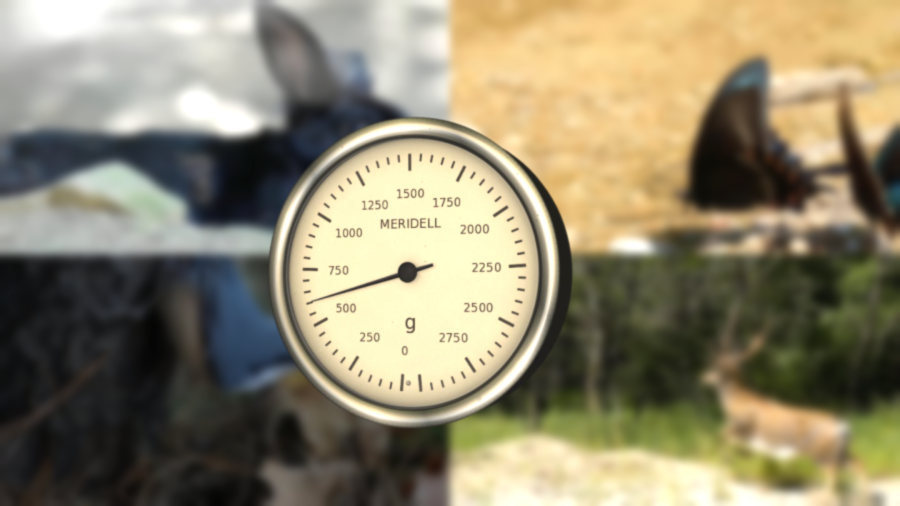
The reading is 600,g
